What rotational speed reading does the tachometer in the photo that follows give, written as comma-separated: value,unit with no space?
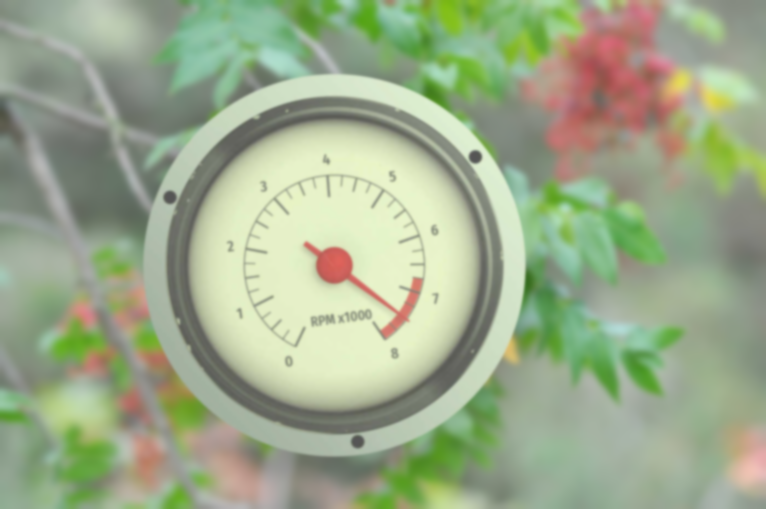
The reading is 7500,rpm
